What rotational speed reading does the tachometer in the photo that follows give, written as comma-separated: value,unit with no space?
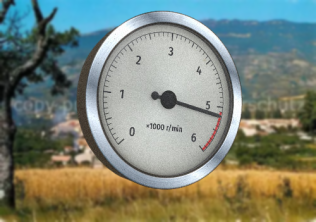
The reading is 5200,rpm
